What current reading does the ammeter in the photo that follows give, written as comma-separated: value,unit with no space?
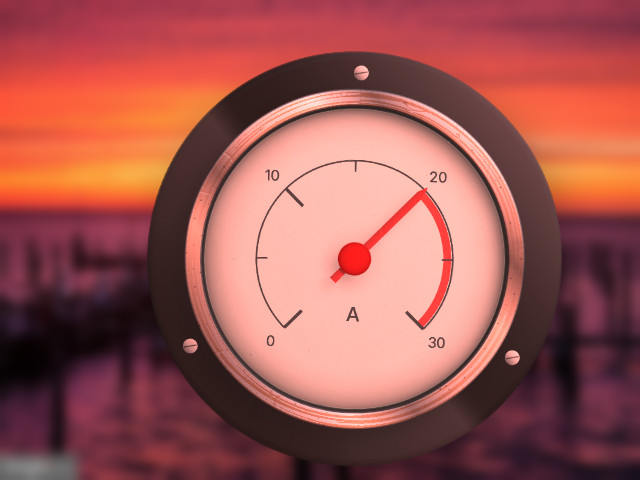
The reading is 20,A
